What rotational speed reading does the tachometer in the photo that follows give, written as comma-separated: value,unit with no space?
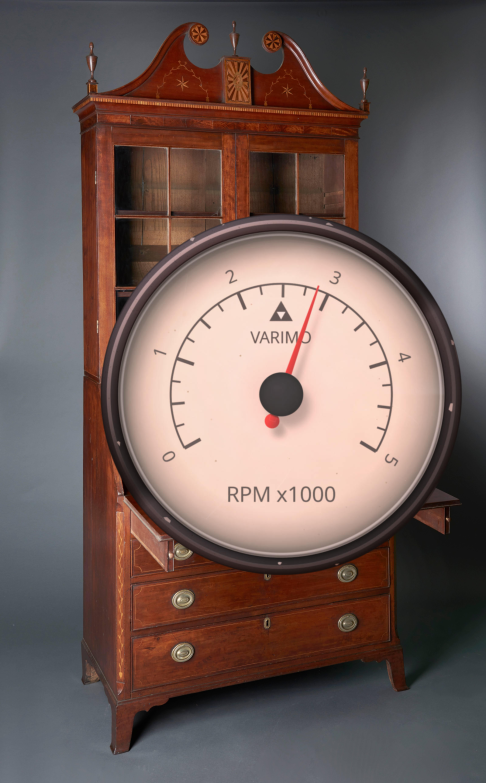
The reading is 2875,rpm
